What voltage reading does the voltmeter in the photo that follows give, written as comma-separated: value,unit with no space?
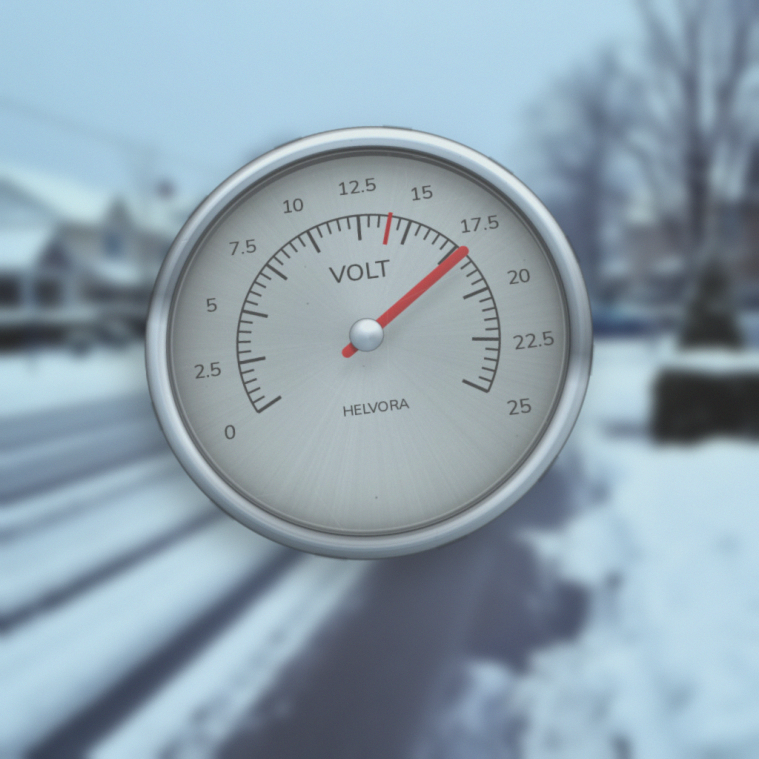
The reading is 18,V
